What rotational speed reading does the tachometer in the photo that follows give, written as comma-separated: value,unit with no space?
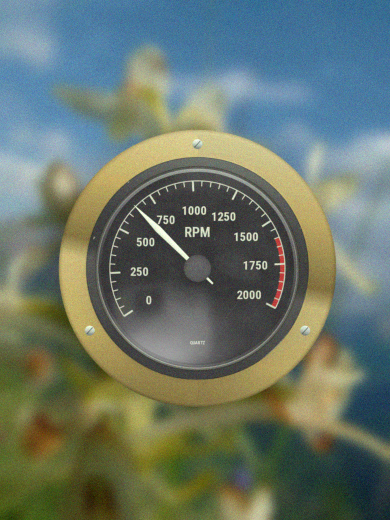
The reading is 650,rpm
